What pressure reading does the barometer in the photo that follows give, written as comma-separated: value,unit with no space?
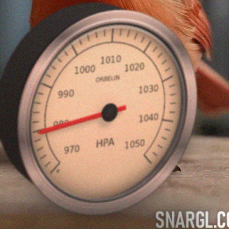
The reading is 980,hPa
